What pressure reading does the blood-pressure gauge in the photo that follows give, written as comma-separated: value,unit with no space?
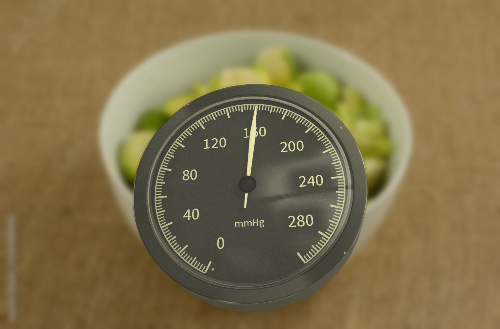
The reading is 160,mmHg
